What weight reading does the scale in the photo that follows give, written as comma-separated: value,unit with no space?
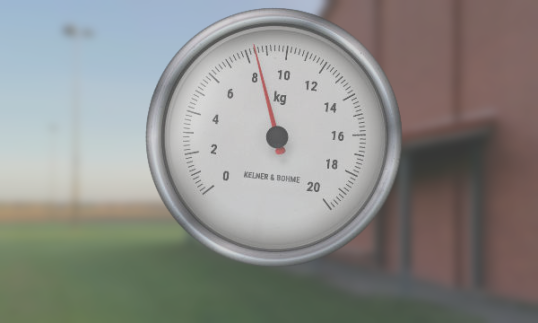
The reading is 8.4,kg
